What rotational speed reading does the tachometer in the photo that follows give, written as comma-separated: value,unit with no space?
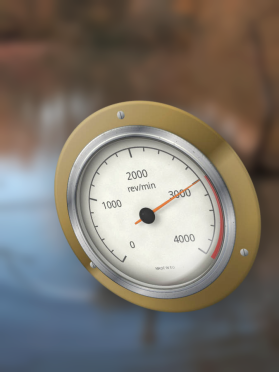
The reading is 3000,rpm
